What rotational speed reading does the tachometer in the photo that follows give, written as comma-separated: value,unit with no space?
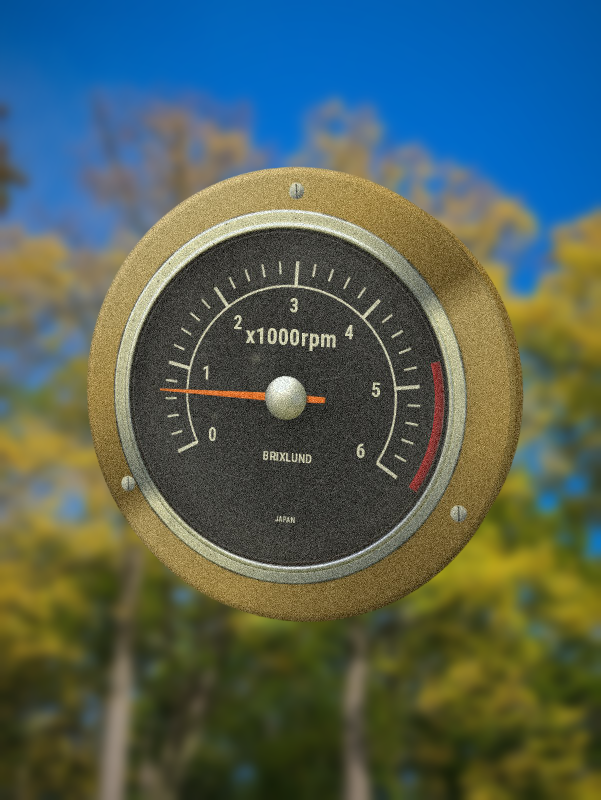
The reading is 700,rpm
